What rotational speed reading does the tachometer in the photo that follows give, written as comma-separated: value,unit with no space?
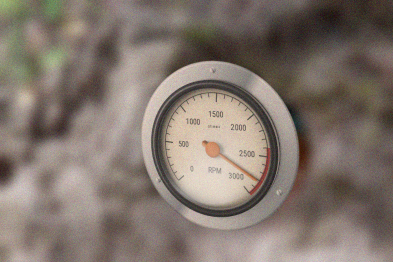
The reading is 2800,rpm
